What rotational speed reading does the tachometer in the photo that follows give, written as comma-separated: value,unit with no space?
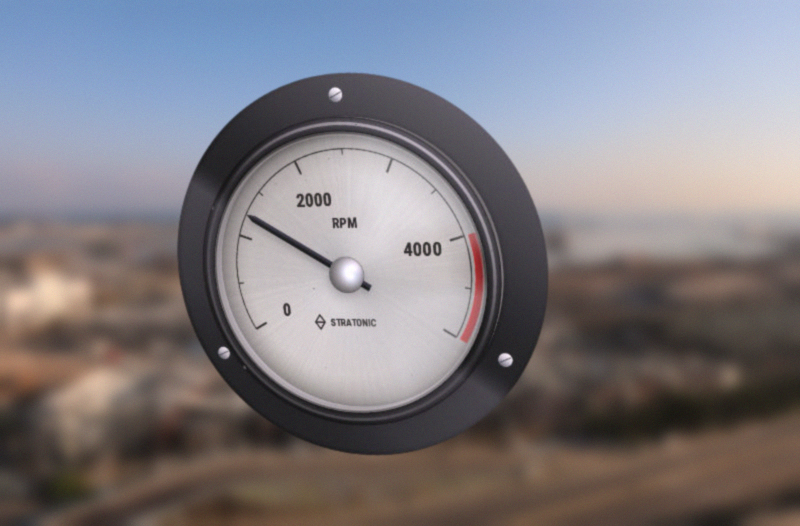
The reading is 1250,rpm
